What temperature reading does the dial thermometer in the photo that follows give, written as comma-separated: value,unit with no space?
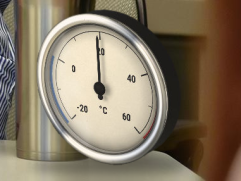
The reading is 20,°C
